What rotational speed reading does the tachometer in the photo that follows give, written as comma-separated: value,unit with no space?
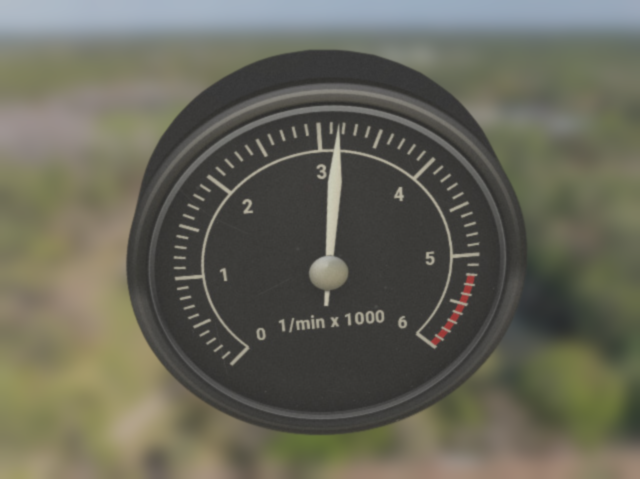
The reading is 3150,rpm
